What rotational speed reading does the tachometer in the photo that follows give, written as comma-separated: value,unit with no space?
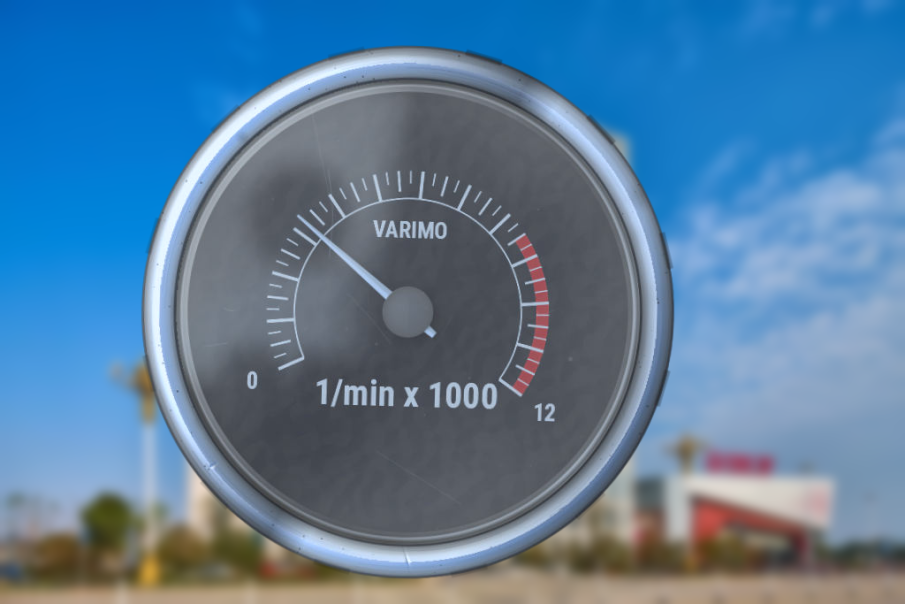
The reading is 3250,rpm
